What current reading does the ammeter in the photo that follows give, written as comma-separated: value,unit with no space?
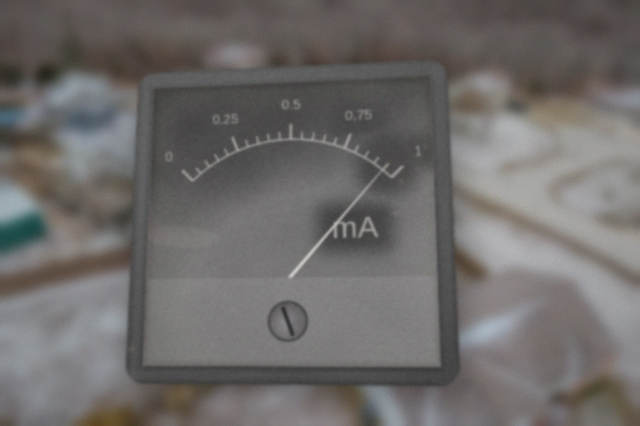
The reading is 0.95,mA
